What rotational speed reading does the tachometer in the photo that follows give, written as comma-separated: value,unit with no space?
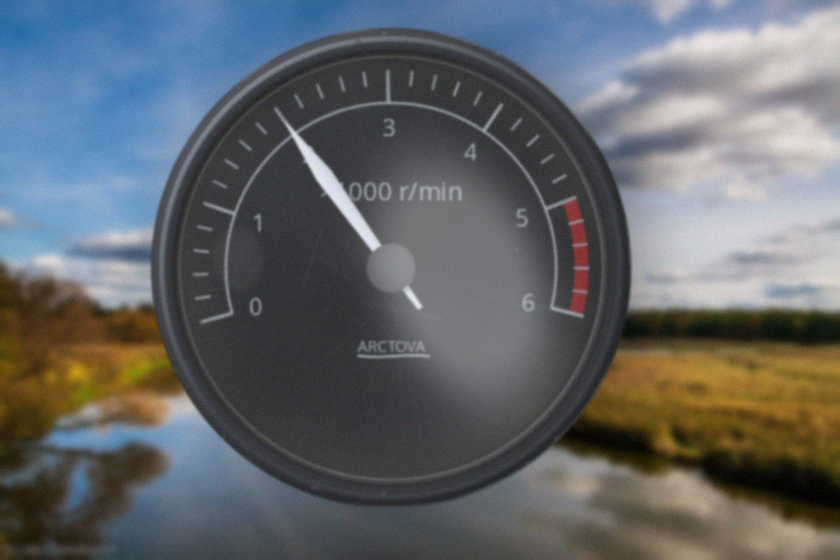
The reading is 2000,rpm
